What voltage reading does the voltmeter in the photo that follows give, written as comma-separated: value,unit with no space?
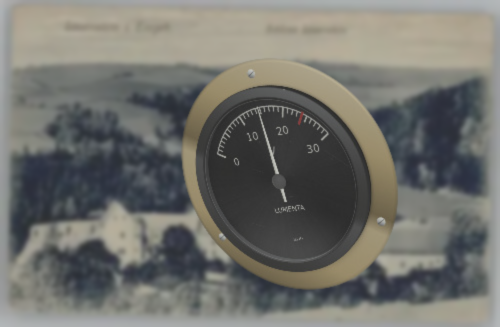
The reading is 15,V
